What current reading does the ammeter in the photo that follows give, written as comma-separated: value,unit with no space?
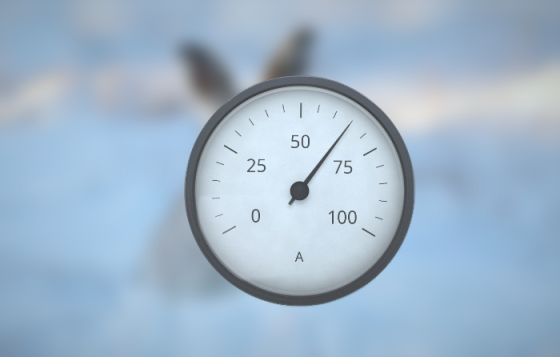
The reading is 65,A
